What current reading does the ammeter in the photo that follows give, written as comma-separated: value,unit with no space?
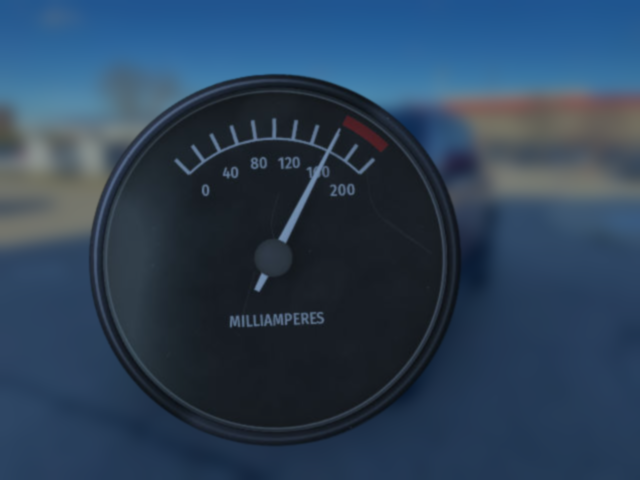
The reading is 160,mA
